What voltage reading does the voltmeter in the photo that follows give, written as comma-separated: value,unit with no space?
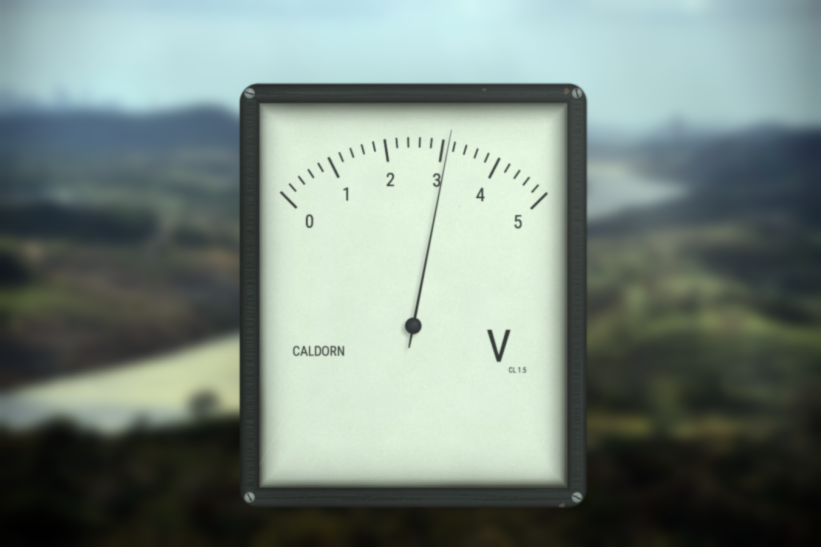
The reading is 3.1,V
